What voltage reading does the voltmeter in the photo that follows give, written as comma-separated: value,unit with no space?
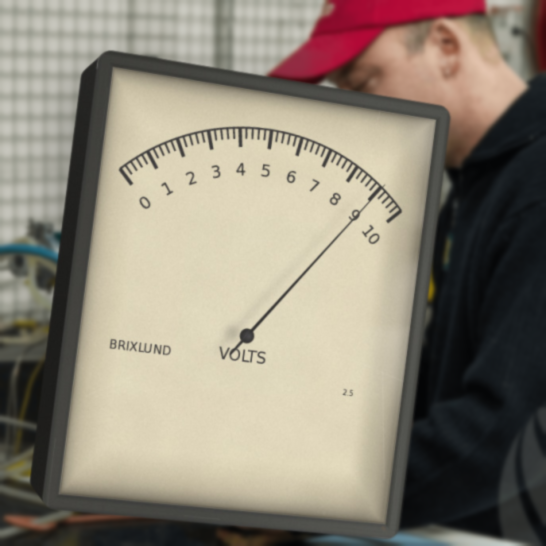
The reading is 9,V
